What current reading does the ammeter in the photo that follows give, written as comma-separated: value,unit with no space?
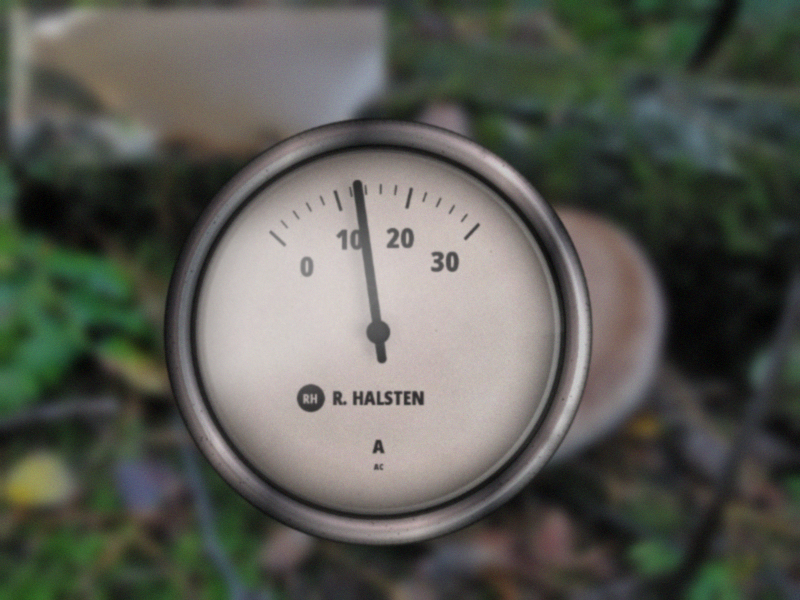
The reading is 13,A
